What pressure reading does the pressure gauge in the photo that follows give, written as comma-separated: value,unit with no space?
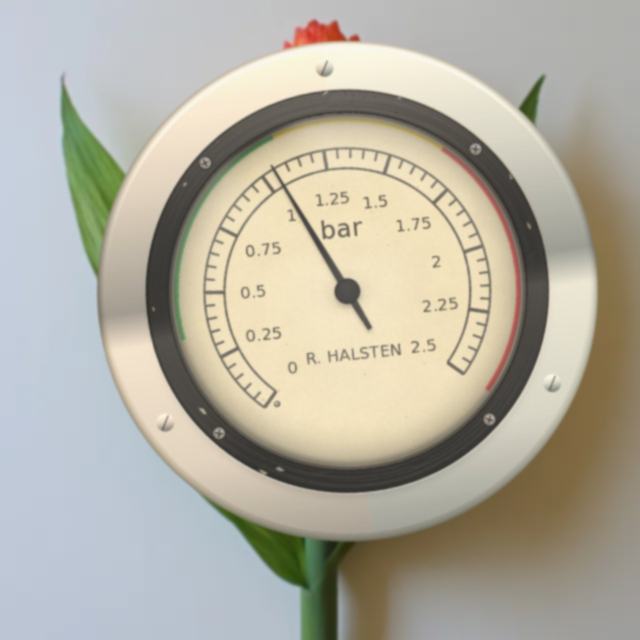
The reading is 1.05,bar
